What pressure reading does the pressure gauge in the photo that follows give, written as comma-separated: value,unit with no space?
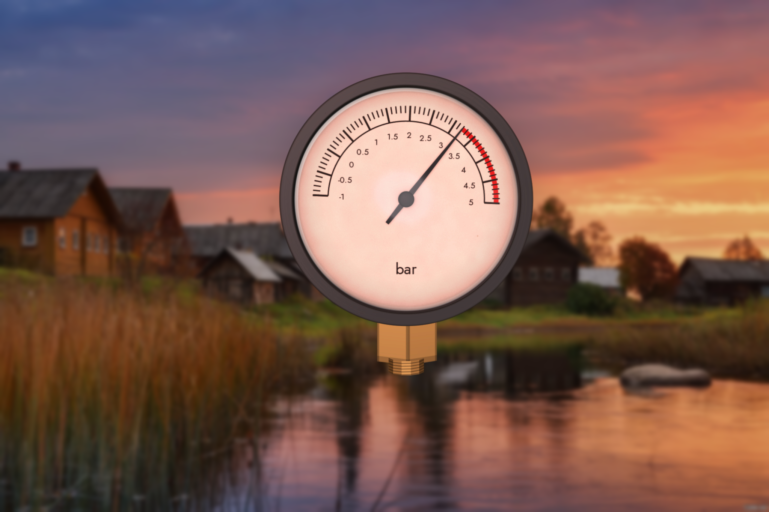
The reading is 3.2,bar
